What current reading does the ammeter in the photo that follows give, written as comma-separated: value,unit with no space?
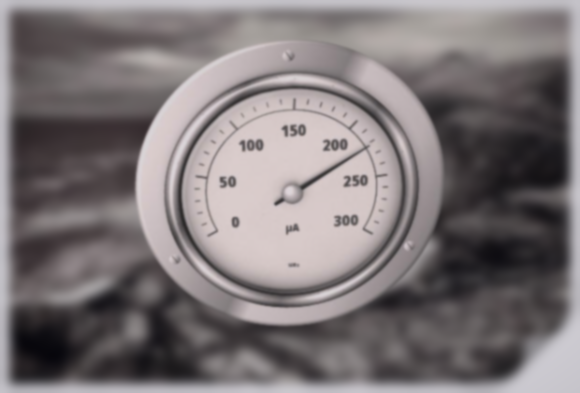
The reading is 220,µA
